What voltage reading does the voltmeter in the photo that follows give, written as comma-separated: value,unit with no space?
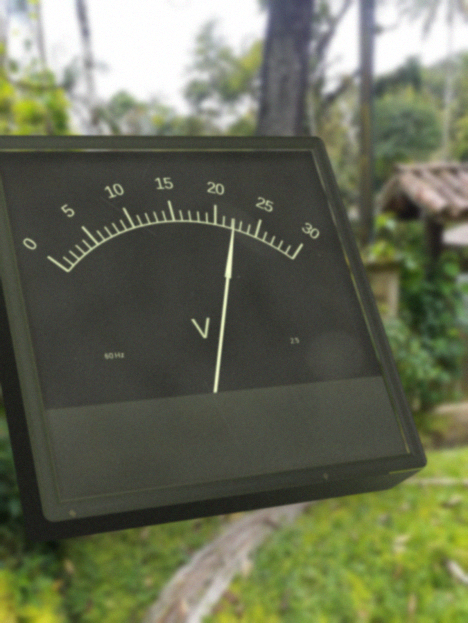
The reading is 22,V
